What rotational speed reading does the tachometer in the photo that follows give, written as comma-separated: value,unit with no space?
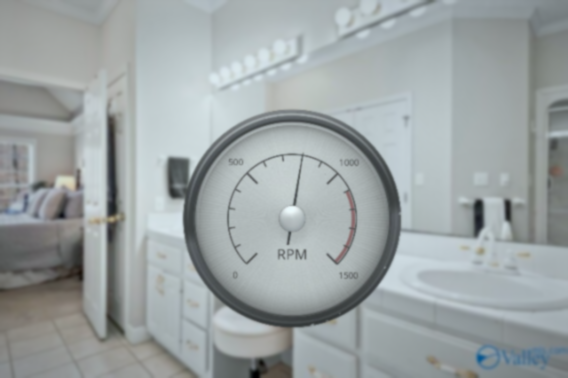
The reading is 800,rpm
